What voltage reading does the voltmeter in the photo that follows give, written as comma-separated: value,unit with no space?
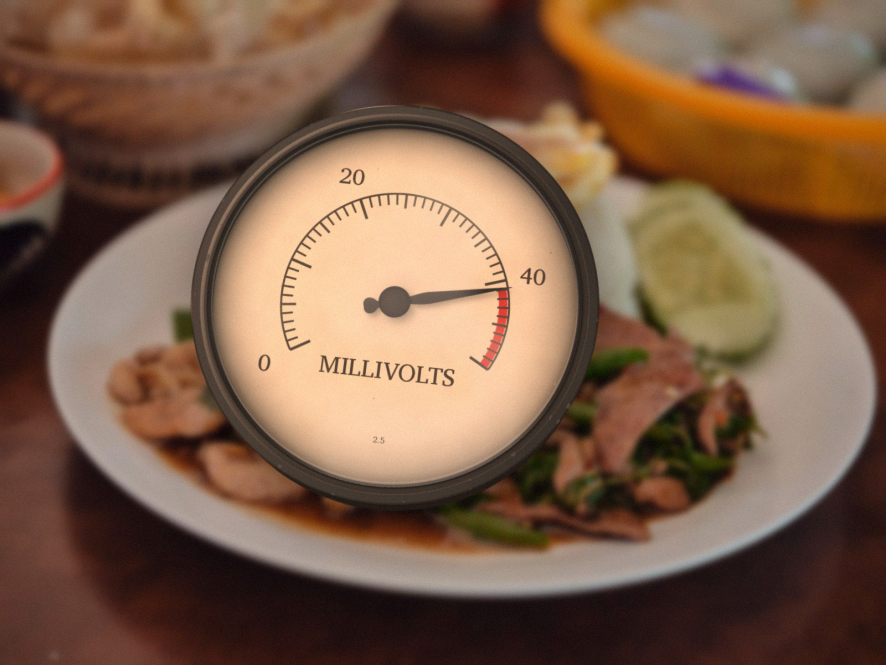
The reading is 41,mV
